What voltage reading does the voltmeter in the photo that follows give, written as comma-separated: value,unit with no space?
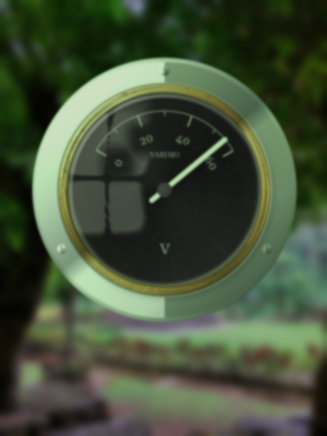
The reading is 55,V
